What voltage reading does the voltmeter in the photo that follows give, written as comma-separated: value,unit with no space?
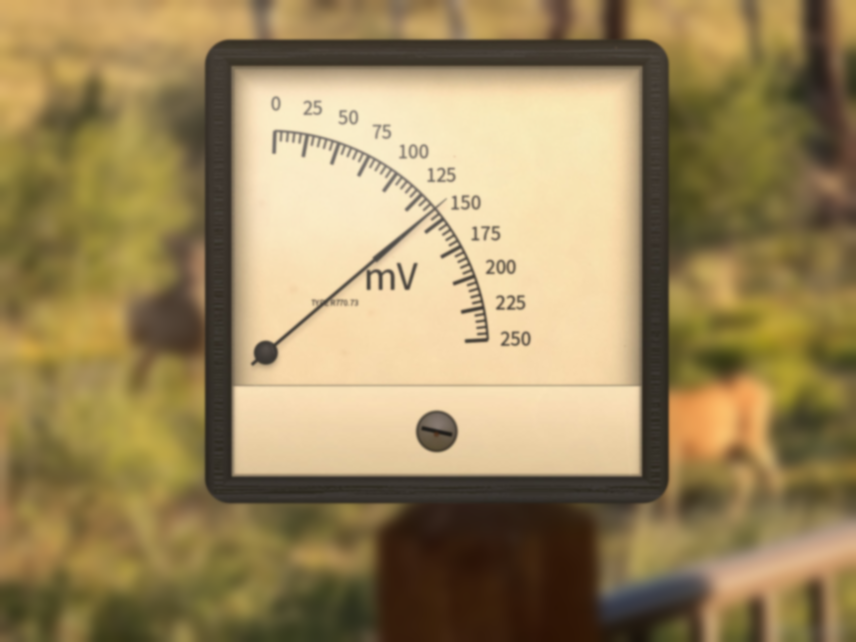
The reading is 140,mV
